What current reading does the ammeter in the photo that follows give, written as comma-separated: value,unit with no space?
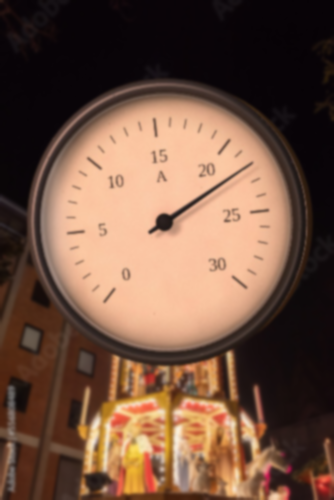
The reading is 22,A
